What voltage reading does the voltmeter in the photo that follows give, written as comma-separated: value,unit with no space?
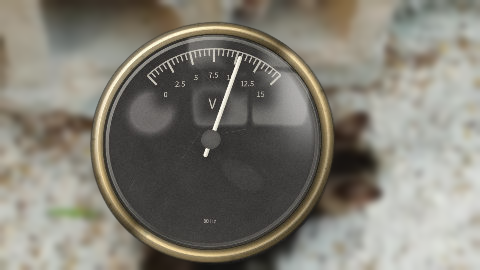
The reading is 10.5,V
